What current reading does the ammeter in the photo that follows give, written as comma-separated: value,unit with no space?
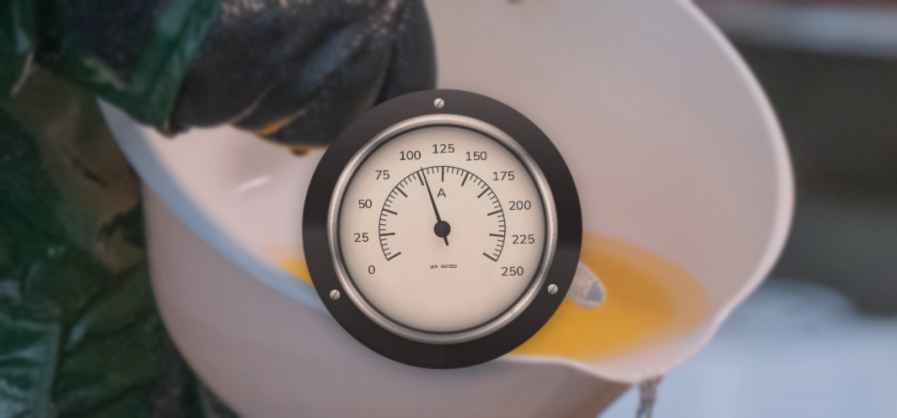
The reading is 105,A
